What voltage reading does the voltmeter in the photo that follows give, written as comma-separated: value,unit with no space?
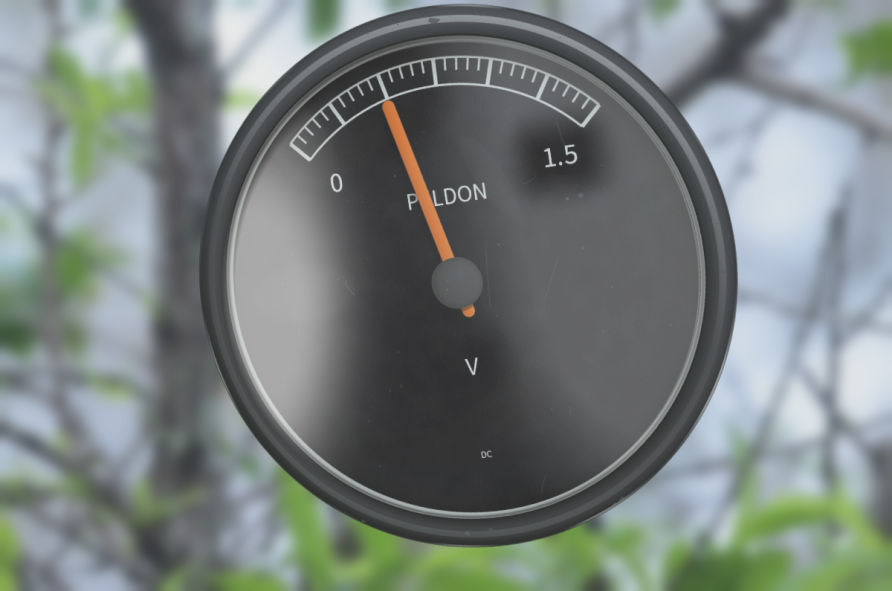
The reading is 0.5,V
